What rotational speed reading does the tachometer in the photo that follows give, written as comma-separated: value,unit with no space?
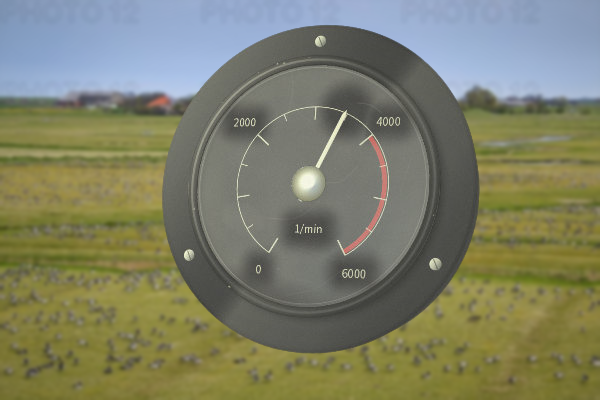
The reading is 3500,rpm
